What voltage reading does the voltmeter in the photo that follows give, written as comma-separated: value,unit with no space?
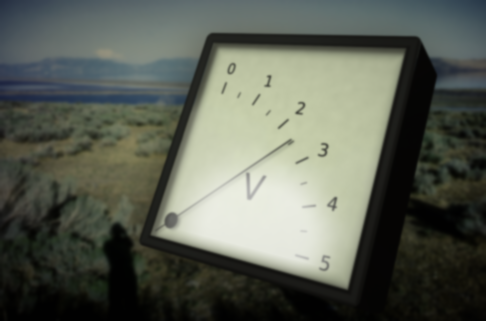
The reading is 2.5,V
